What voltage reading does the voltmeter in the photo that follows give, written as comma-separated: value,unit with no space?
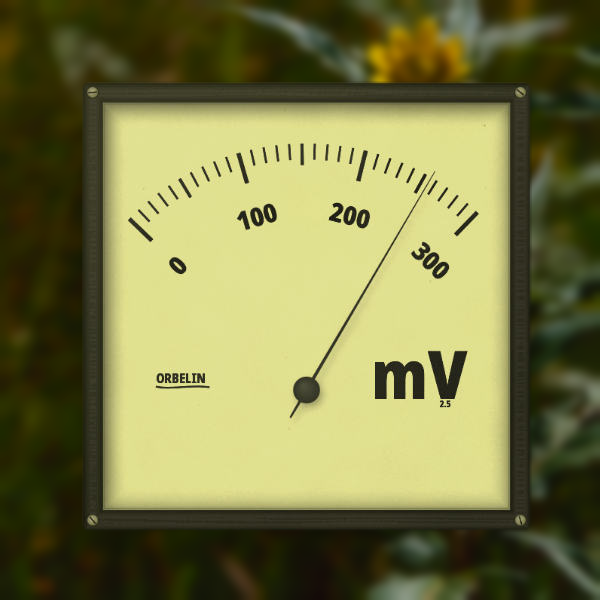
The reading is 255,mV
